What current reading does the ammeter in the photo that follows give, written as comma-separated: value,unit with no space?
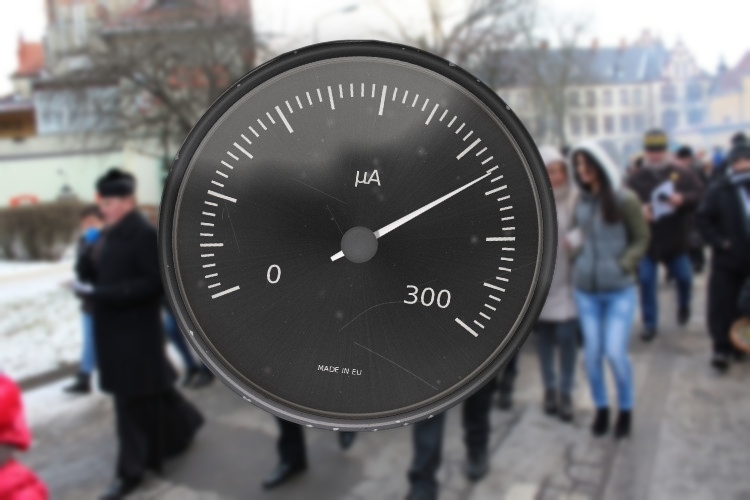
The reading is 215,µA
